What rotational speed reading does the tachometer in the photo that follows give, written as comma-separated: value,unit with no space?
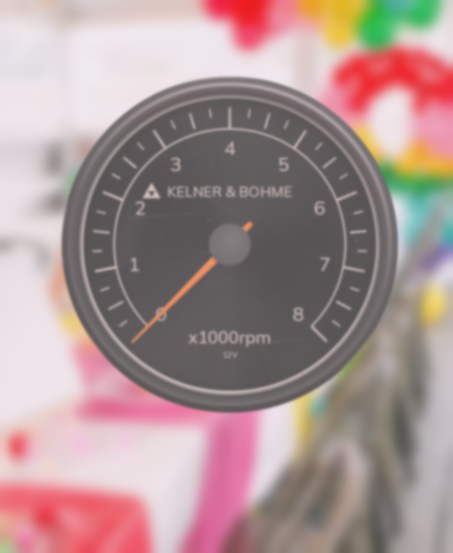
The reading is 0,rpm
